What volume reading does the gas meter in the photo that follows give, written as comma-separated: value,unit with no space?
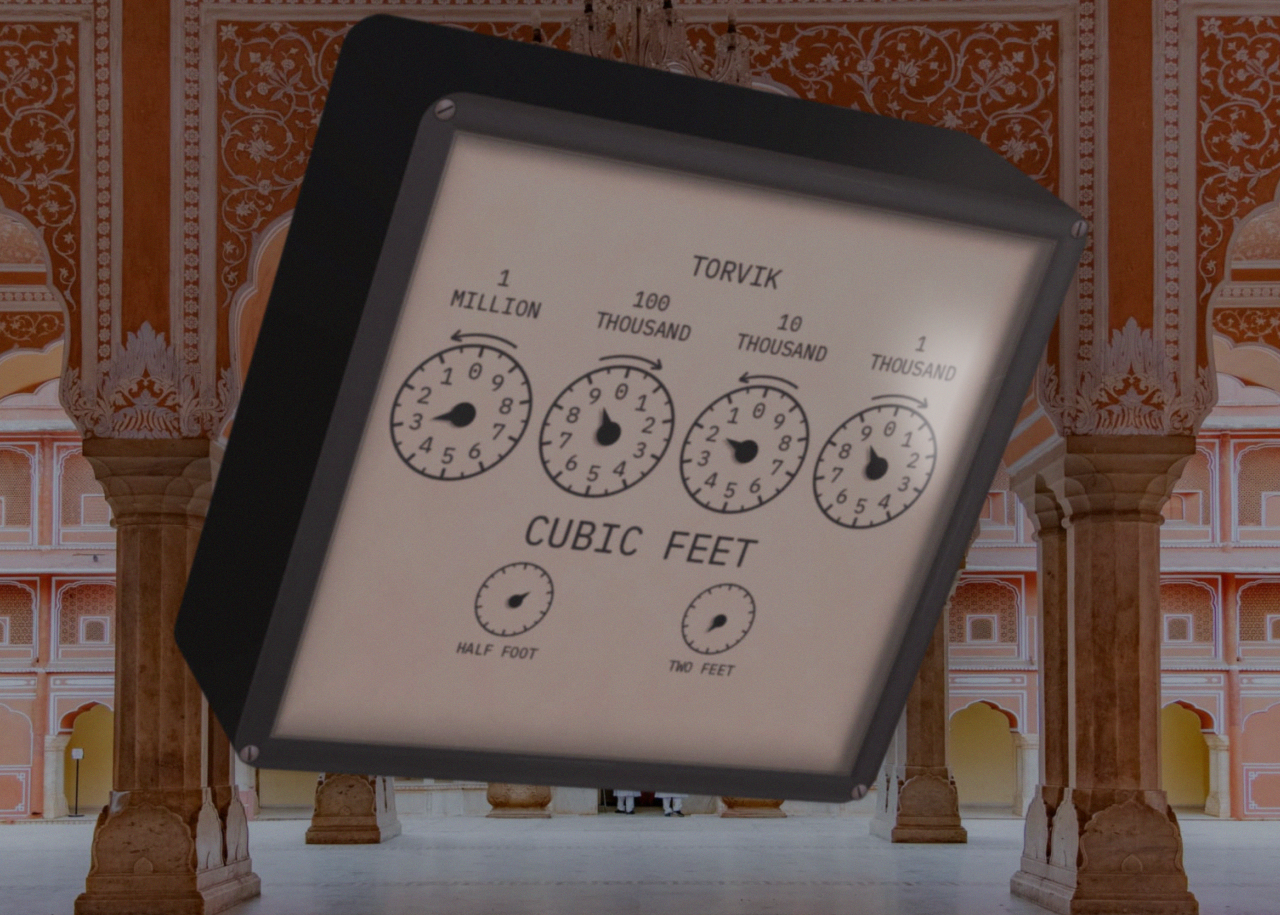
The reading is 291900,ft³
